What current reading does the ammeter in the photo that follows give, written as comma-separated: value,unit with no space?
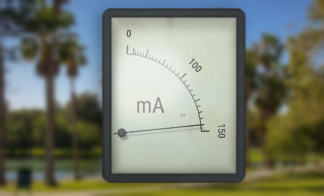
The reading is 145,mA
